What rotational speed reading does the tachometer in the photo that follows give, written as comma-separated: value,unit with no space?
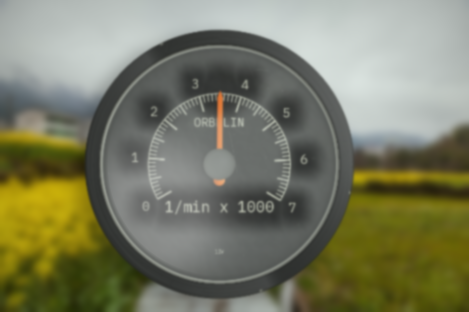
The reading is 3500,rpm
